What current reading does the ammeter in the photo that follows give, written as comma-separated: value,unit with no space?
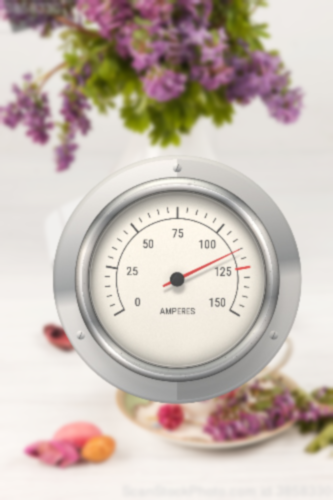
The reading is 115,A
